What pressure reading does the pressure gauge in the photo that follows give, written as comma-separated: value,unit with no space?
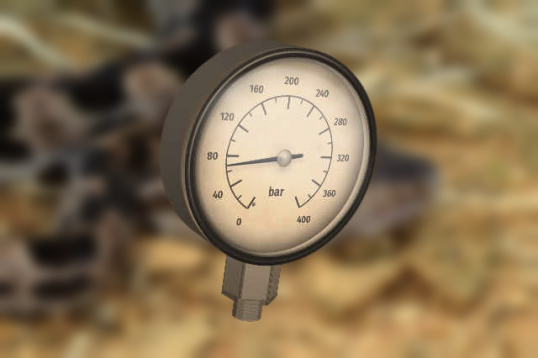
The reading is 70,bar
